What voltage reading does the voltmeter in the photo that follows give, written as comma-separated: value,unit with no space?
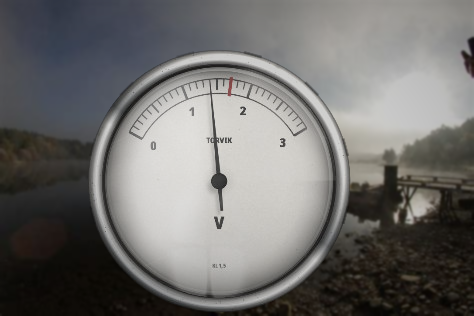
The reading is 1.4,V
